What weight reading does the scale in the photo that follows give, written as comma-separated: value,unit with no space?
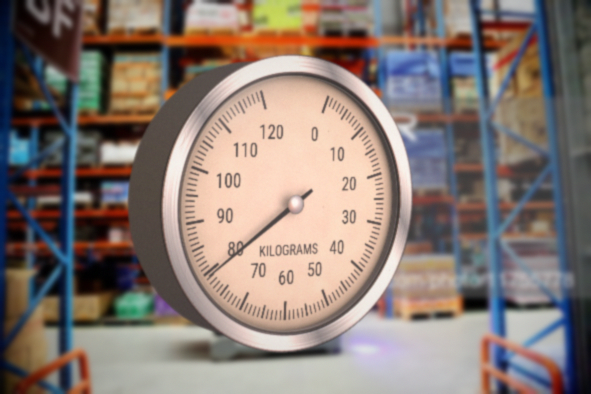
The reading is 80,kg
